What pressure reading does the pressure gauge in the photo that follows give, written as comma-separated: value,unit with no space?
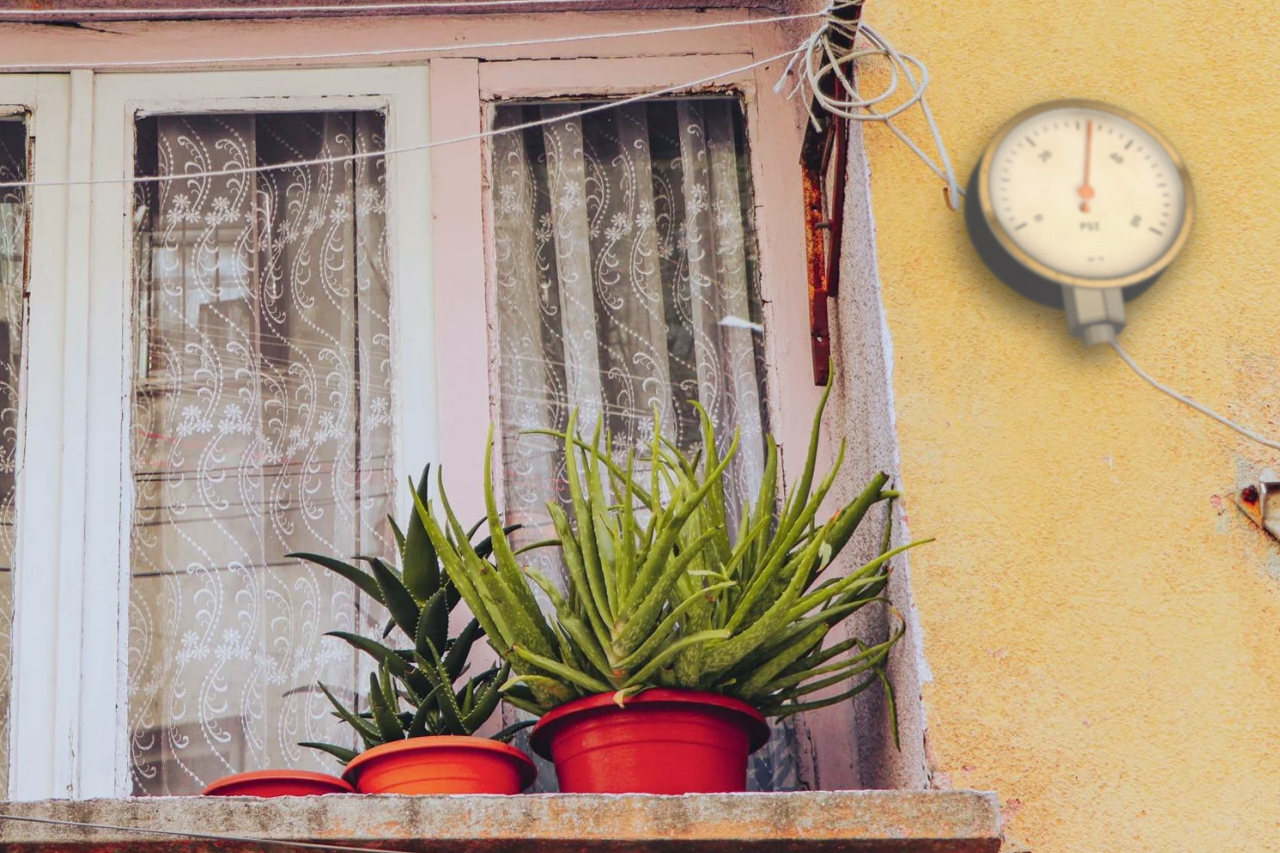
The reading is 32,psi
